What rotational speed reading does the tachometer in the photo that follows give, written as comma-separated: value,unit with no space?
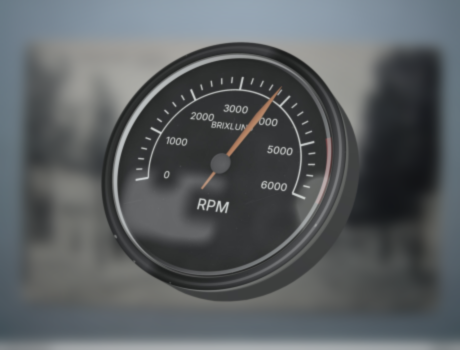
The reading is 3800,rpm
